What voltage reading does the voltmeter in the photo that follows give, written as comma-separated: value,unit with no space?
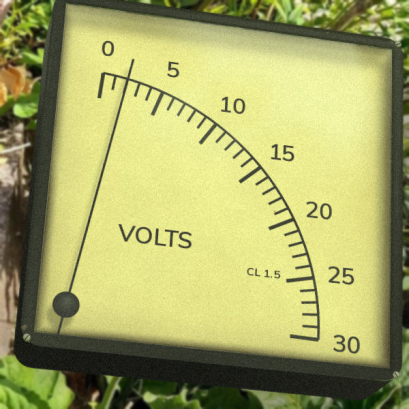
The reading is 2,V
